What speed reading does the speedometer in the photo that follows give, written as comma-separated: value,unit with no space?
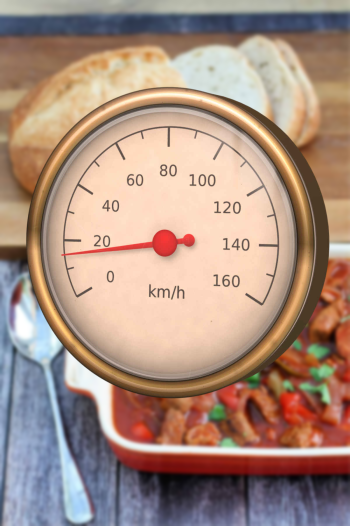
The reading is 15,km/h
